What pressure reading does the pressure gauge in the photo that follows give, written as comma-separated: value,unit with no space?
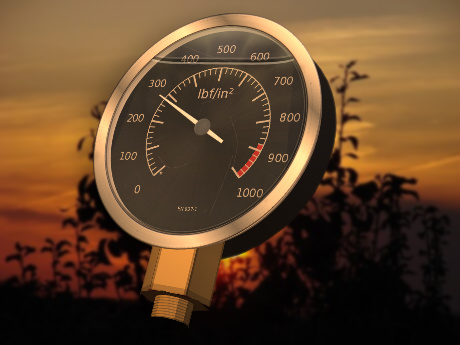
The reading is 280,psi
